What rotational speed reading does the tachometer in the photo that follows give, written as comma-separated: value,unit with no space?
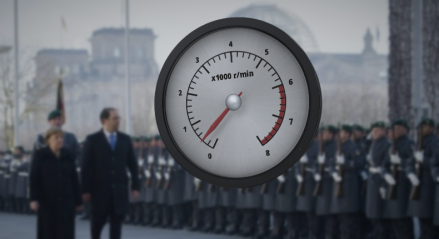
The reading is 400,rpm
